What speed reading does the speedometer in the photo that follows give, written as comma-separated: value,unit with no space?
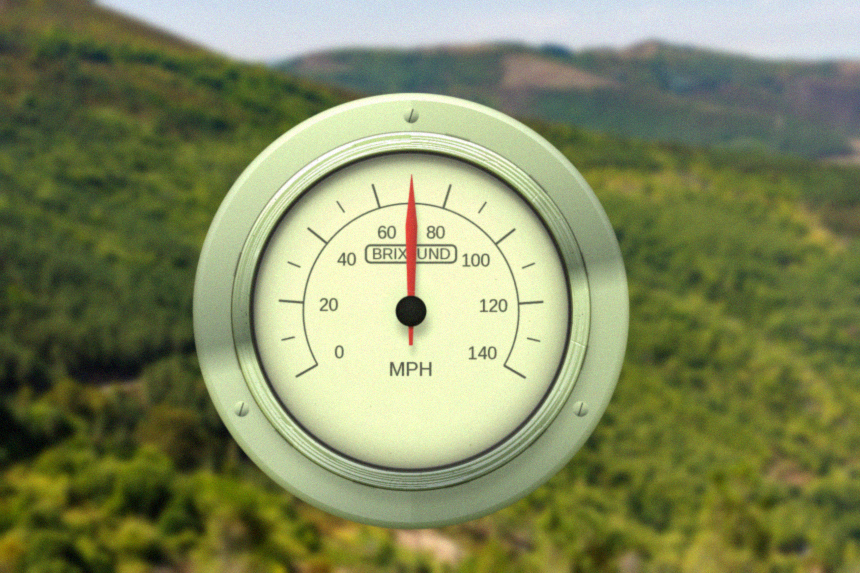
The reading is 70,mph
